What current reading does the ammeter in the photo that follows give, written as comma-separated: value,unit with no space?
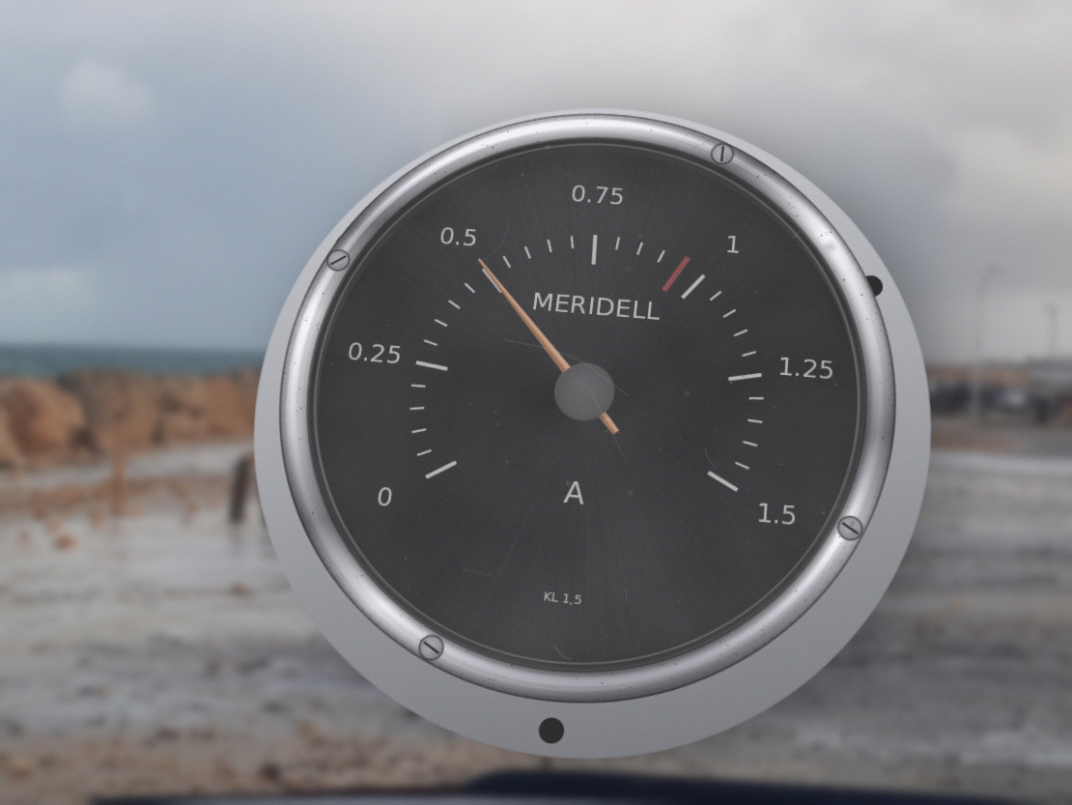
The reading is 0.5,A
